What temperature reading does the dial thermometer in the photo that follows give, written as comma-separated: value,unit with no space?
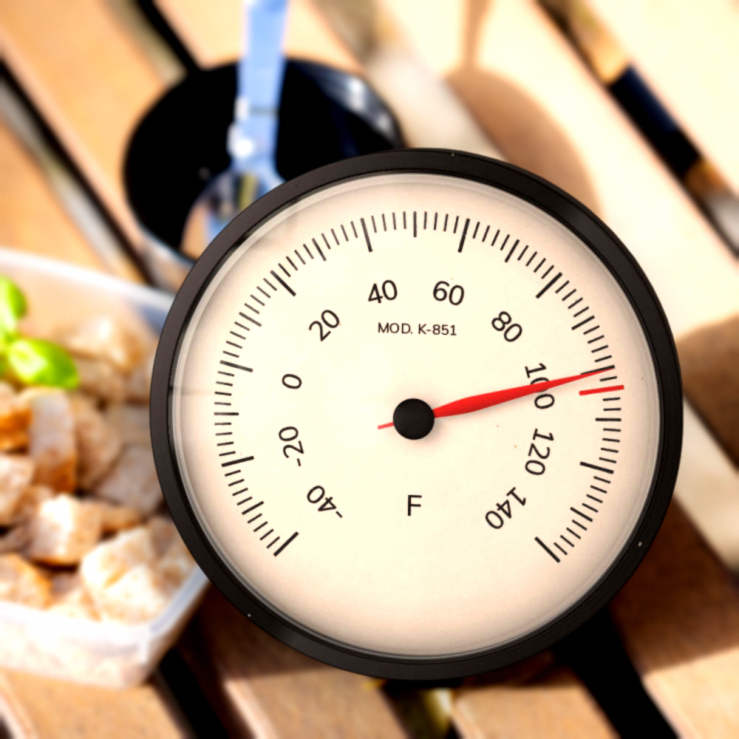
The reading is 100,°F
